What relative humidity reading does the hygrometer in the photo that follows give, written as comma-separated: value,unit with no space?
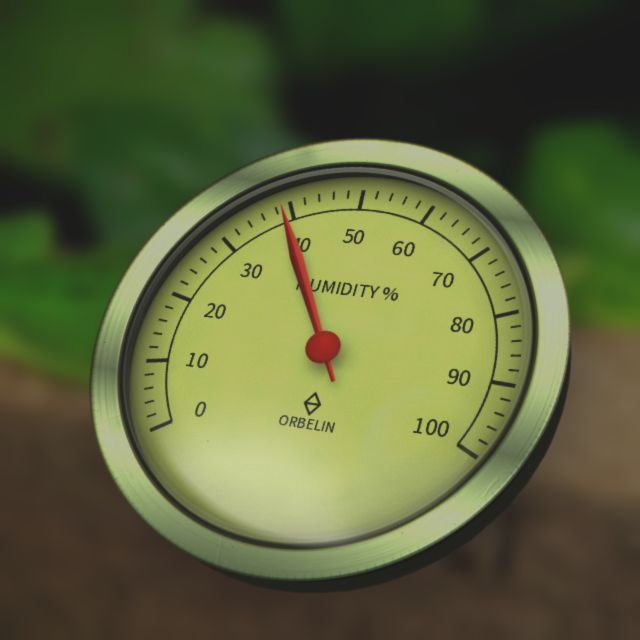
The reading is 39,%
